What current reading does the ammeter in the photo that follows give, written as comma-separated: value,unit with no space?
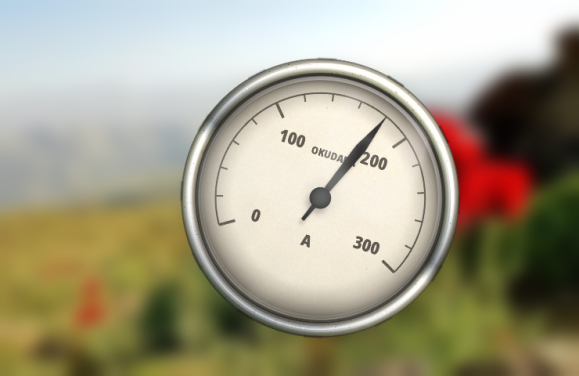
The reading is 180,A
